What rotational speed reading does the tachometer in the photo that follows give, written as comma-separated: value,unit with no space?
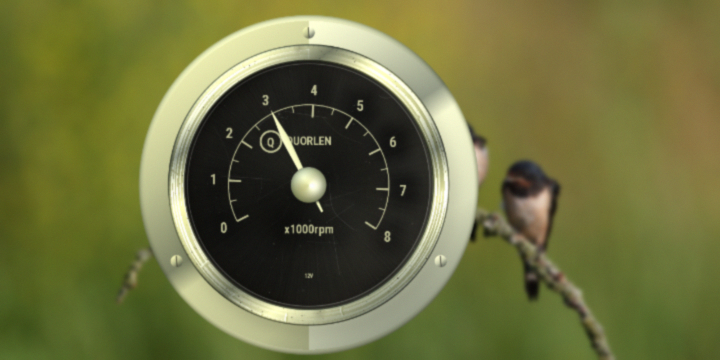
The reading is 3000,rpm
